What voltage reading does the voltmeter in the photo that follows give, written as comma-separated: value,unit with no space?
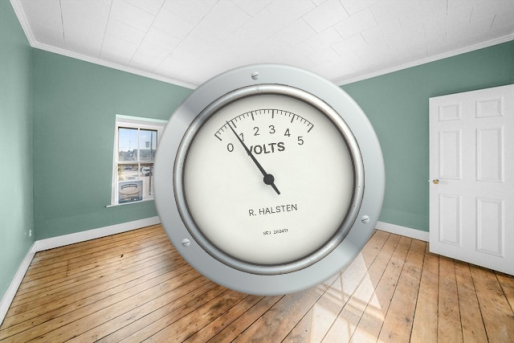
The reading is 0.8,V
